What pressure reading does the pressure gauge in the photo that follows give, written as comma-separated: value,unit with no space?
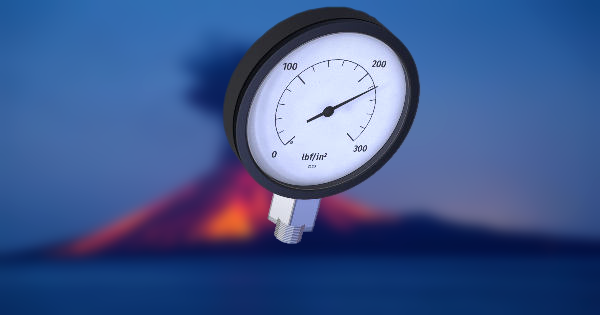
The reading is 220,psi
